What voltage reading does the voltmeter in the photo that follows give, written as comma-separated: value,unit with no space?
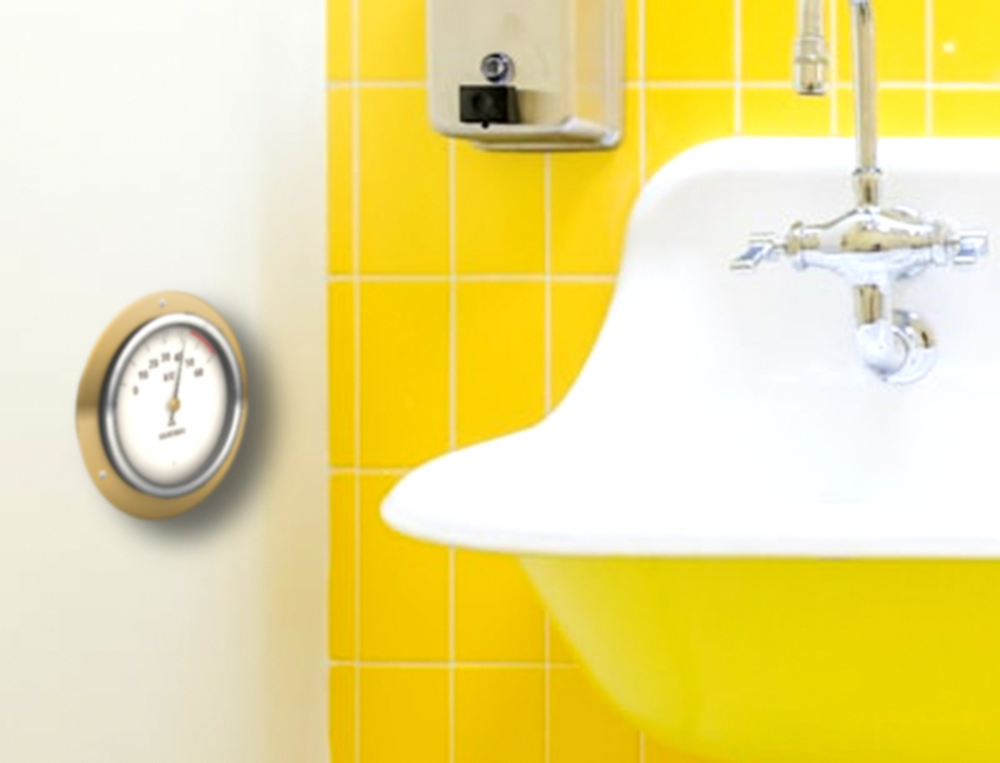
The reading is 40,kV
